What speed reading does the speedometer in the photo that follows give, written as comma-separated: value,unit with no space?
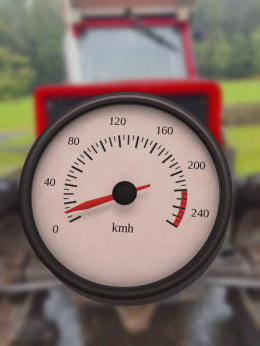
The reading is 10,km/h
